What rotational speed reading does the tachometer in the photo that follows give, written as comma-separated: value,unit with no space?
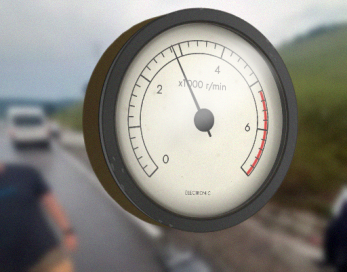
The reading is 2800,rpm
